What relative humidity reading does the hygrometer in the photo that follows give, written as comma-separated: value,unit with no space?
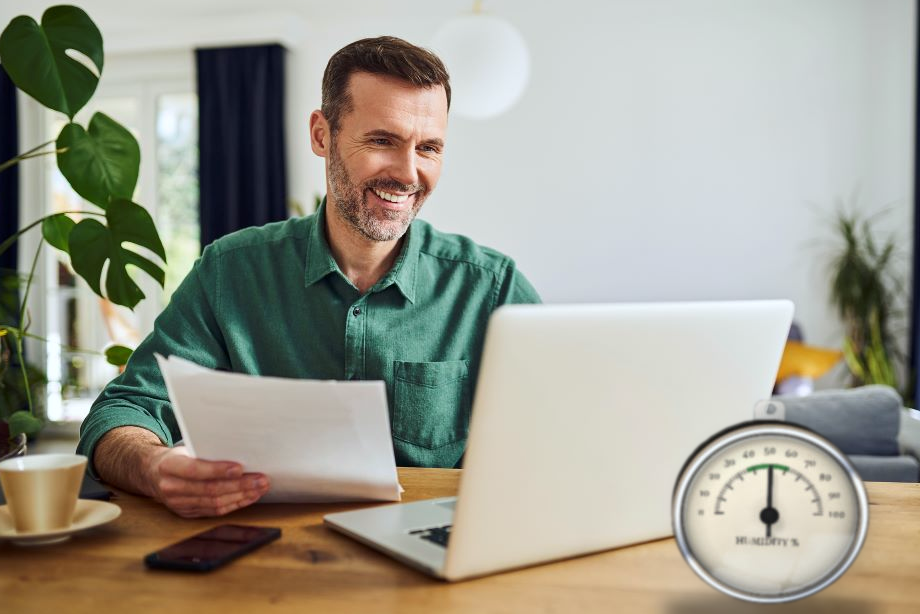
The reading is 50,%
